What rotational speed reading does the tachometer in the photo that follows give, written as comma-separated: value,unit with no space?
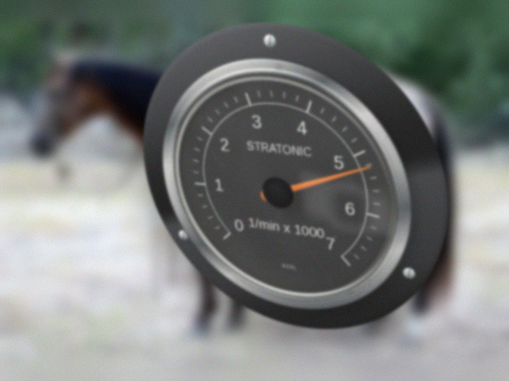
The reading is 5200,rpm
